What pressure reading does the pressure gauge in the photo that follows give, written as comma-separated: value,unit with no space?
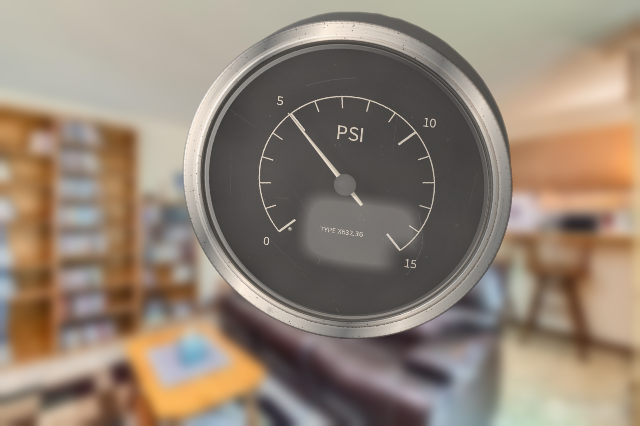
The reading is 5,psi
